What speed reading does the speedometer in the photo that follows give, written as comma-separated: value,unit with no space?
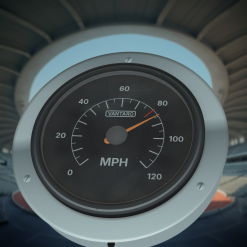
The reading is 85,mph
